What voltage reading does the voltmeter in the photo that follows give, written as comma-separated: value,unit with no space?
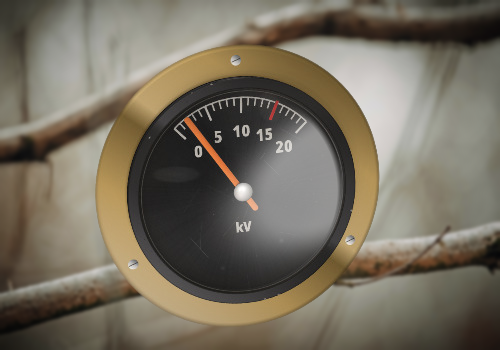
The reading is 2,kV
